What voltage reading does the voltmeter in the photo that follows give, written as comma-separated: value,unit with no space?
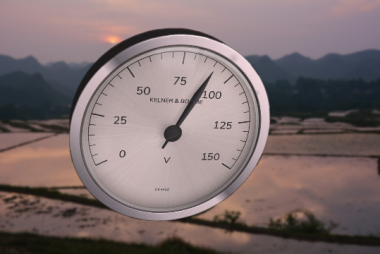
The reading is 90,V
